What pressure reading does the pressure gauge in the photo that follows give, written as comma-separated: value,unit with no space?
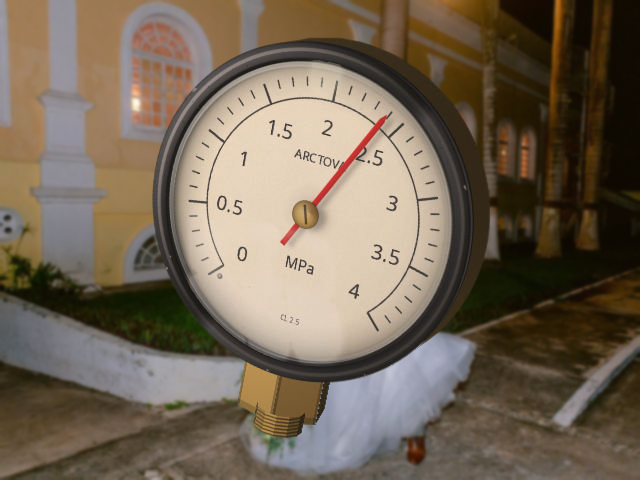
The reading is 2.4,MPa
